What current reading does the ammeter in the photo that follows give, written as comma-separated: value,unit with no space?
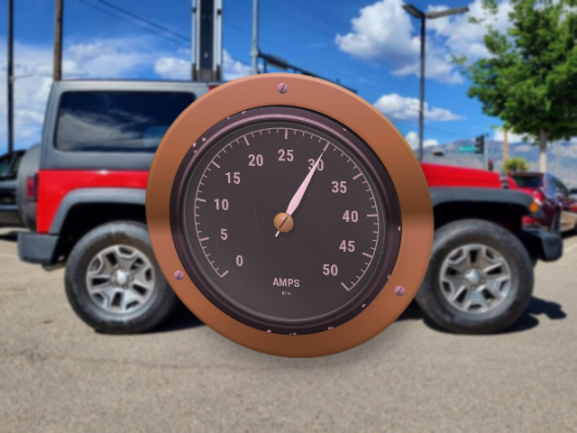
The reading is 30,A
